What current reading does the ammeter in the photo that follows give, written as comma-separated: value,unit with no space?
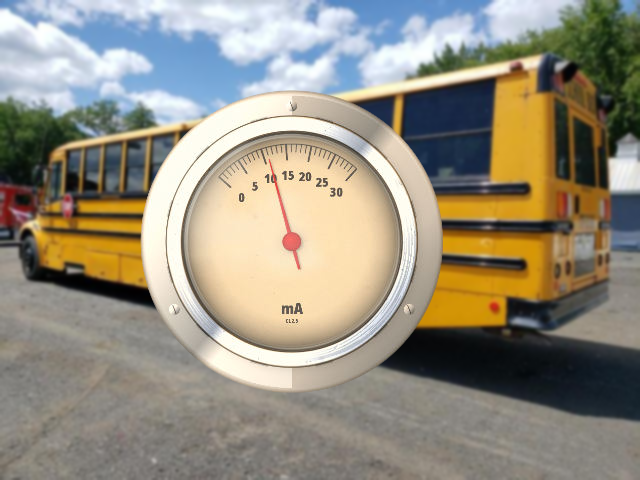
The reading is 11,mA
